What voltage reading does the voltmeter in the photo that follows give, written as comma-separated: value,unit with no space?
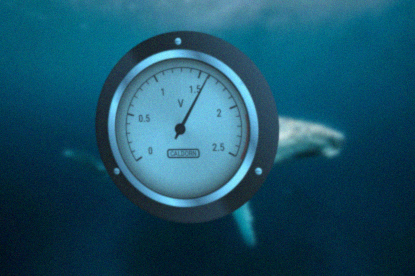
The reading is 1.6,V
